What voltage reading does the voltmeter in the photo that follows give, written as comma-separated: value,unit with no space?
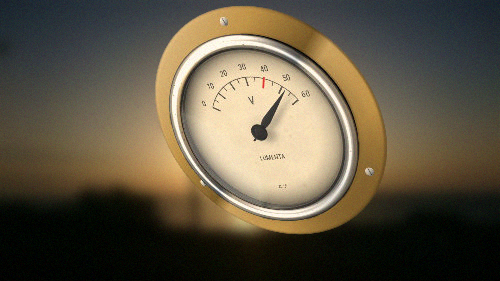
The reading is 52.5,V
